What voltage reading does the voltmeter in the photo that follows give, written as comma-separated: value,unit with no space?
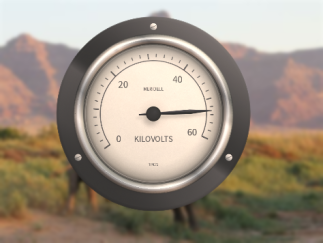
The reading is 53,kV
